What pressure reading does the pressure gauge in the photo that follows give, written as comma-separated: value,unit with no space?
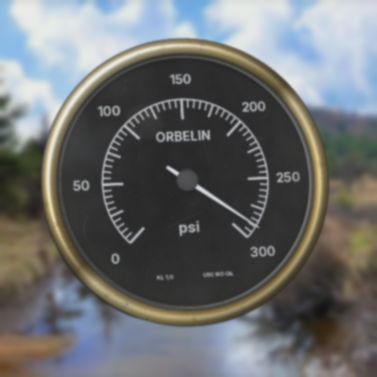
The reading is 290,psi
